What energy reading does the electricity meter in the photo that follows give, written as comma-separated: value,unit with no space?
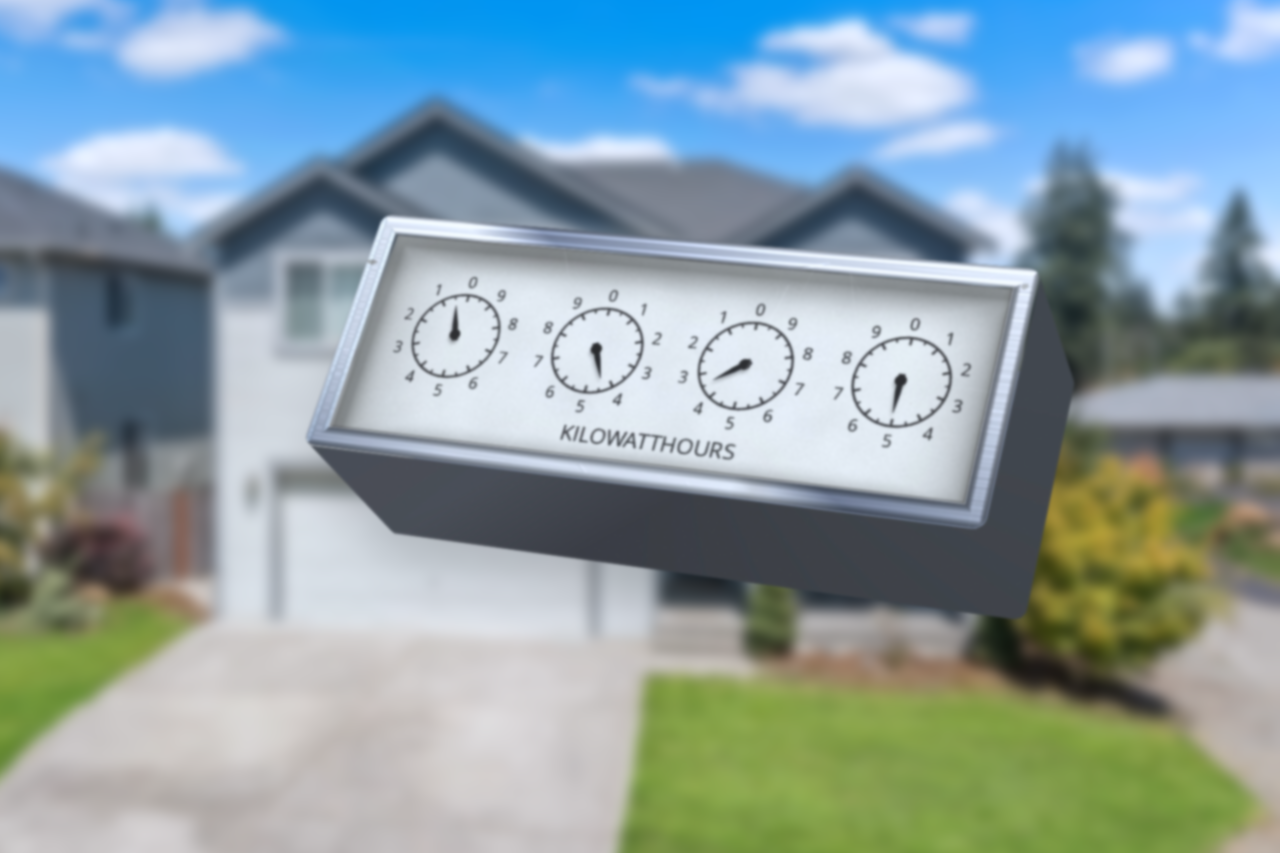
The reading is 435,kWh
